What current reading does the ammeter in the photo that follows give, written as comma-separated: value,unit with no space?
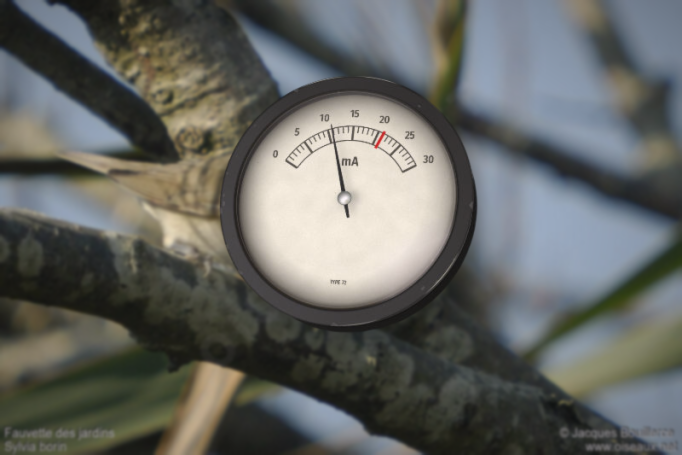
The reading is 11,mA
